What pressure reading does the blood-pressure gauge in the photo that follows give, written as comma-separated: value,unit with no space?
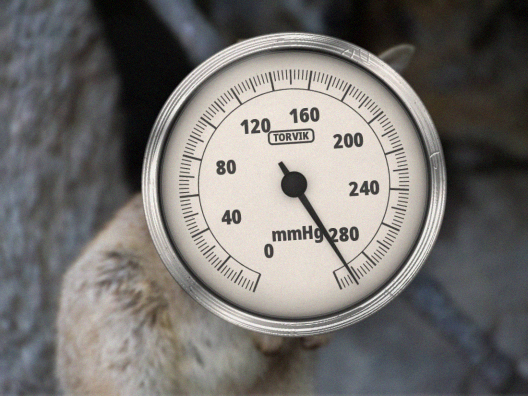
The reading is 292,mmHg
